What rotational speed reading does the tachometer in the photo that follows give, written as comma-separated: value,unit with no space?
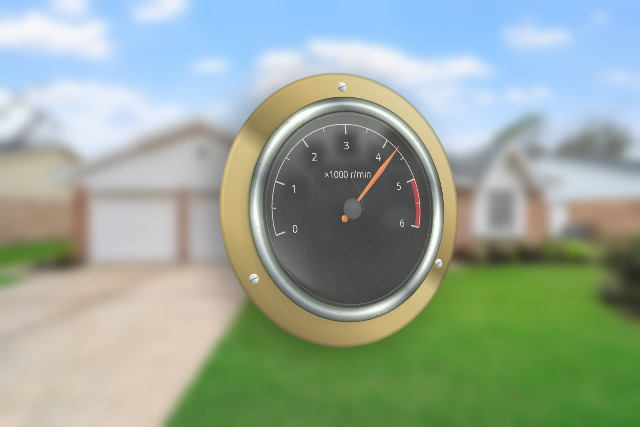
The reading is 4250,rpm
